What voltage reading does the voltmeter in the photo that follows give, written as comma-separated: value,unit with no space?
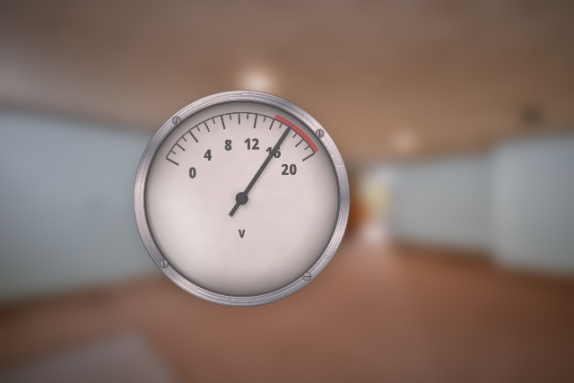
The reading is 16,V
